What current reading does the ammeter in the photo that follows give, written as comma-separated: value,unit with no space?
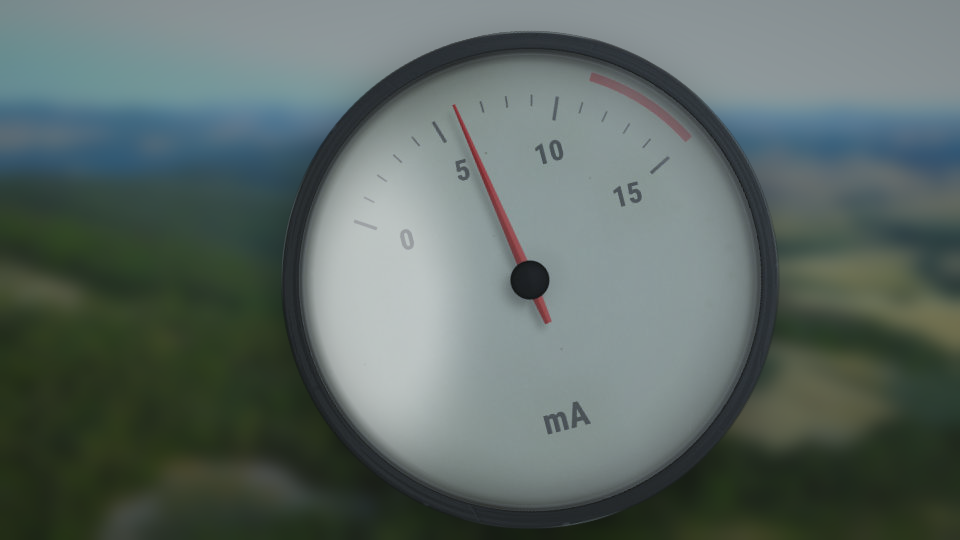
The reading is 6,mA
